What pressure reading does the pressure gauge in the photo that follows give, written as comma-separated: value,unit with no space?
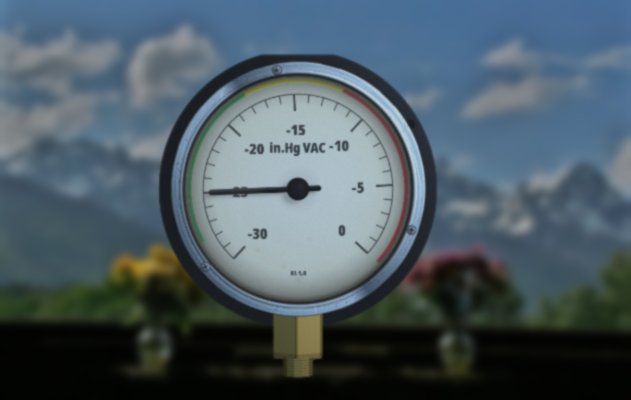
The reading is -25,inHg
